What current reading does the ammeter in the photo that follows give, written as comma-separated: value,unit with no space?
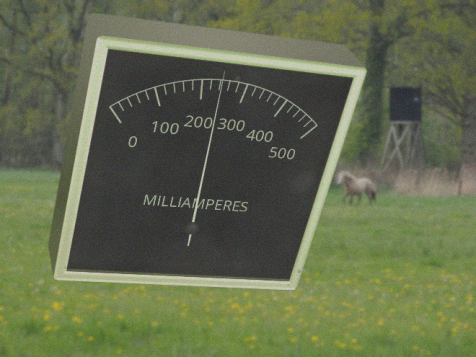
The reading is 240,mA
